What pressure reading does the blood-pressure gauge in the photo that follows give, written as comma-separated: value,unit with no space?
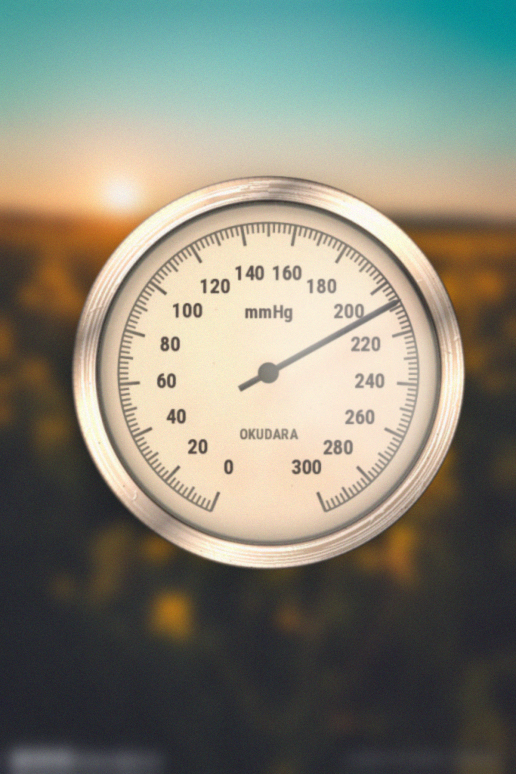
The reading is 208,mmHg
